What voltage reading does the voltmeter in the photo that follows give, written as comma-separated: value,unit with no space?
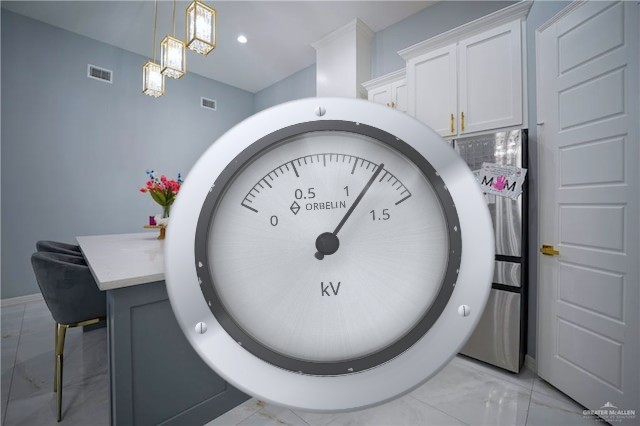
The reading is 1.2,kV
